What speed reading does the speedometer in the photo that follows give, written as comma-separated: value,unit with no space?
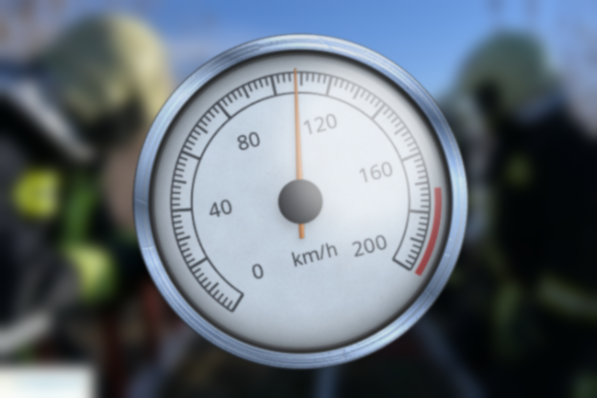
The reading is 108,km/h
